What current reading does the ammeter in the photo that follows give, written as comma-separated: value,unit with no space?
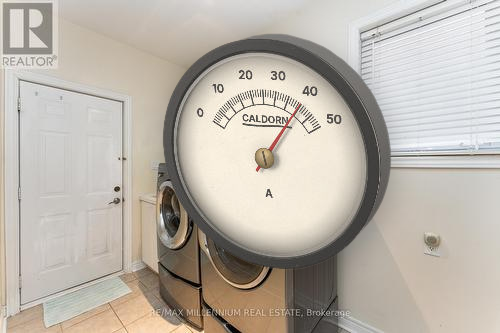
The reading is 40,A
